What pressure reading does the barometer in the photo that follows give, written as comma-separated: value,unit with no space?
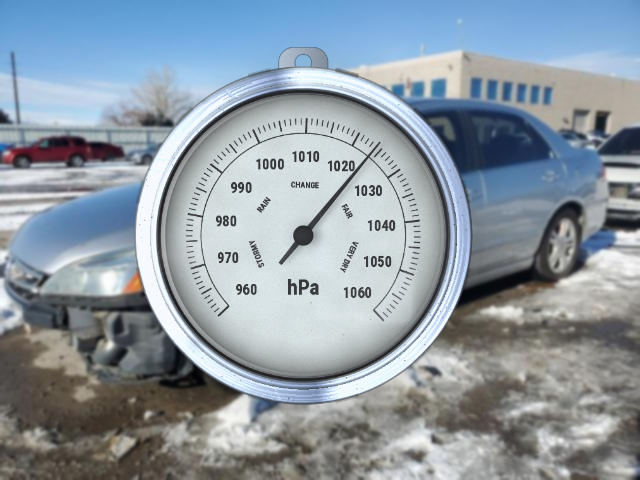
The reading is 1024,hPa
